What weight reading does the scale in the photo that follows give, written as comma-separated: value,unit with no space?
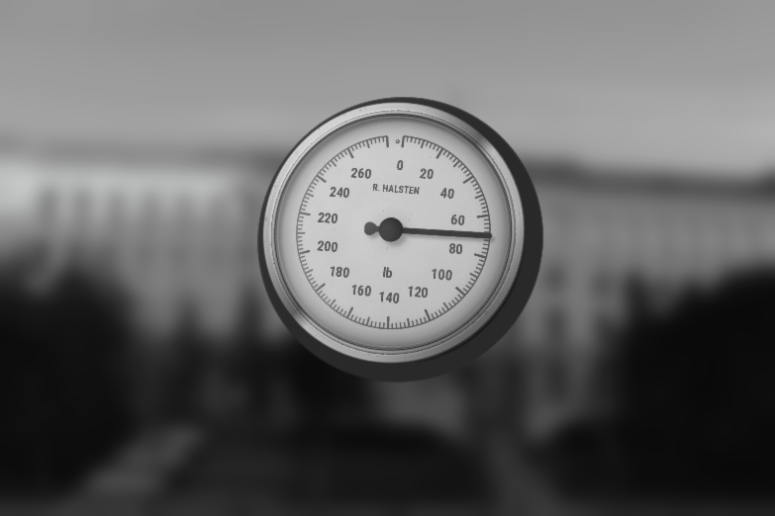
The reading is 70,lb
